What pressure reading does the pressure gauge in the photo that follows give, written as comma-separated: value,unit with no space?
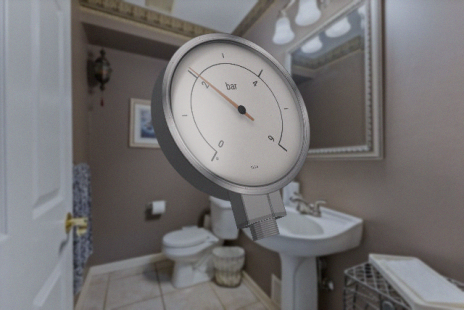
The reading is 2,bar
